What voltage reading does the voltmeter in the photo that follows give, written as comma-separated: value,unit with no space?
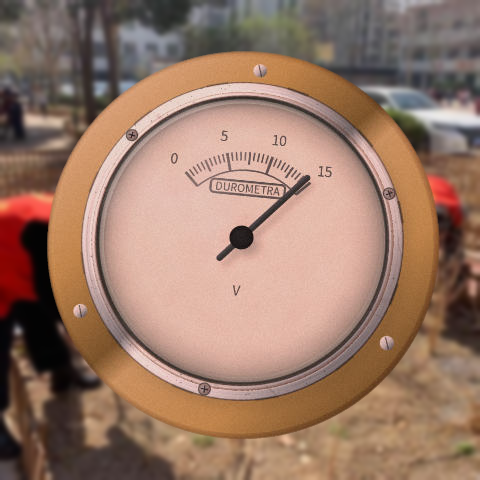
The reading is 14.5,V
